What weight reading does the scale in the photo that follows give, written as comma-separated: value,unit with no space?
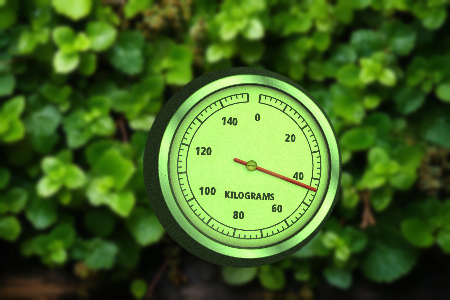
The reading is 44,kg
